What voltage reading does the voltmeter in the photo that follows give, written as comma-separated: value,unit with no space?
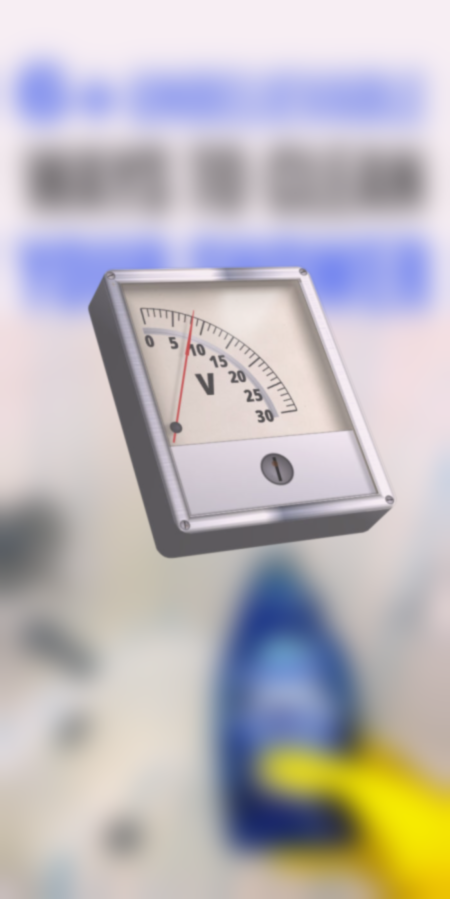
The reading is 8,V
